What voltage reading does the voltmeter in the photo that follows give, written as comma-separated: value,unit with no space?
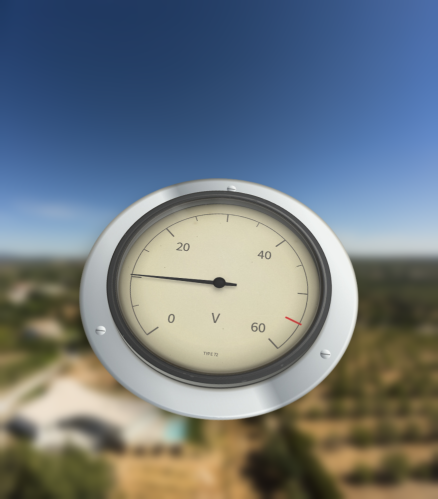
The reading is 10,V
